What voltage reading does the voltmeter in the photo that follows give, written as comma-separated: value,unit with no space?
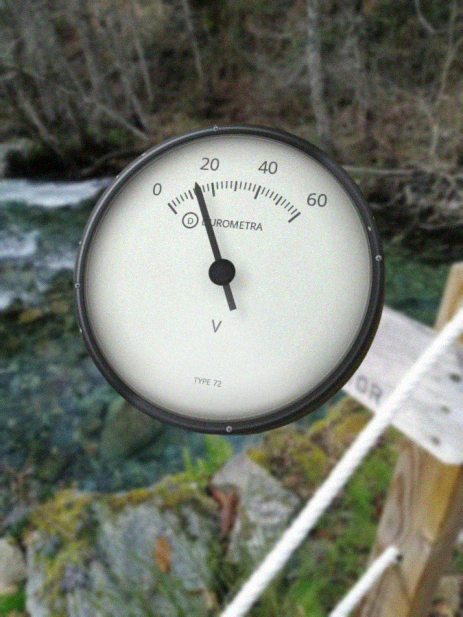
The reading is 14,V
